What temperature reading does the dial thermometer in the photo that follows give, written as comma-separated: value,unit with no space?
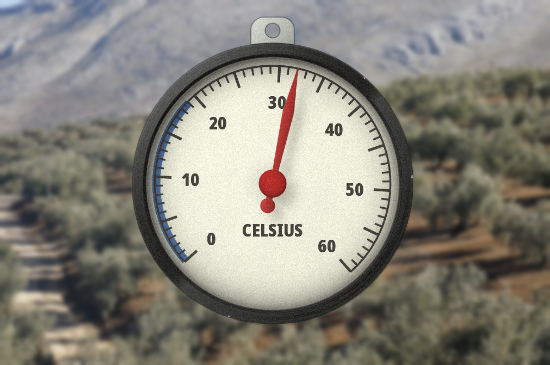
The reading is 32,°C
